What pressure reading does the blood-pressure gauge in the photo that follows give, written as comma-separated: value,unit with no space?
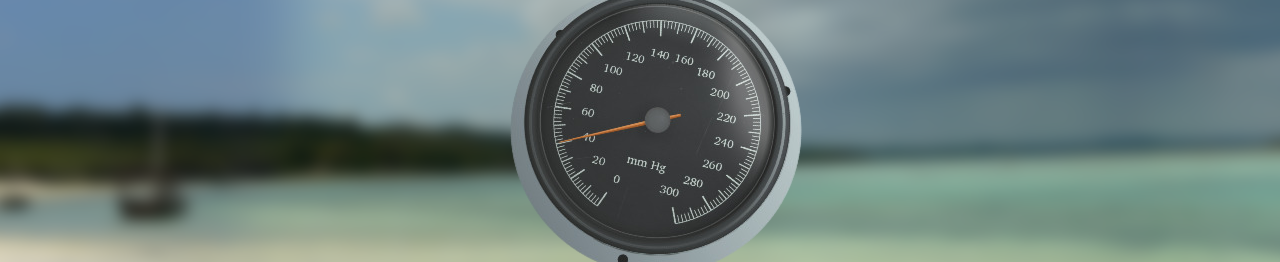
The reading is 40,mmHg
